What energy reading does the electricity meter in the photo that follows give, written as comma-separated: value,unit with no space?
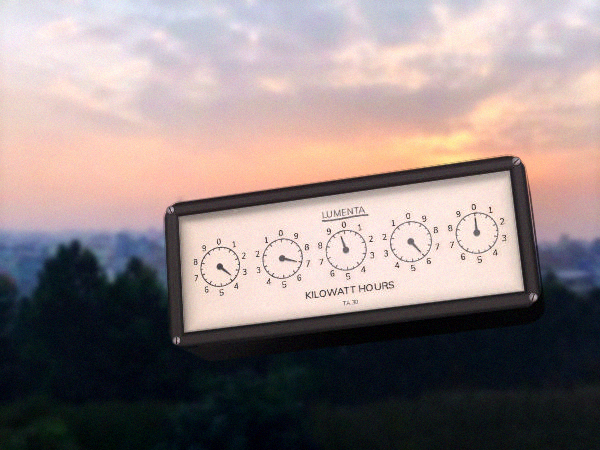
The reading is 36960,kWh
